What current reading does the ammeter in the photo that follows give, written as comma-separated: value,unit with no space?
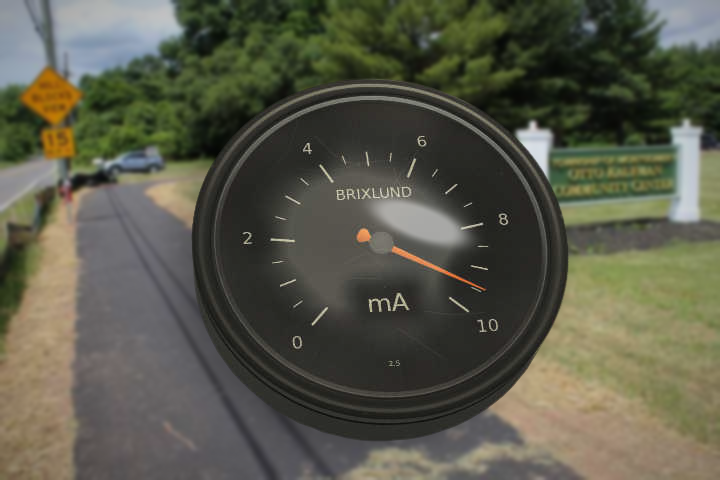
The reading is 9.5,mA
